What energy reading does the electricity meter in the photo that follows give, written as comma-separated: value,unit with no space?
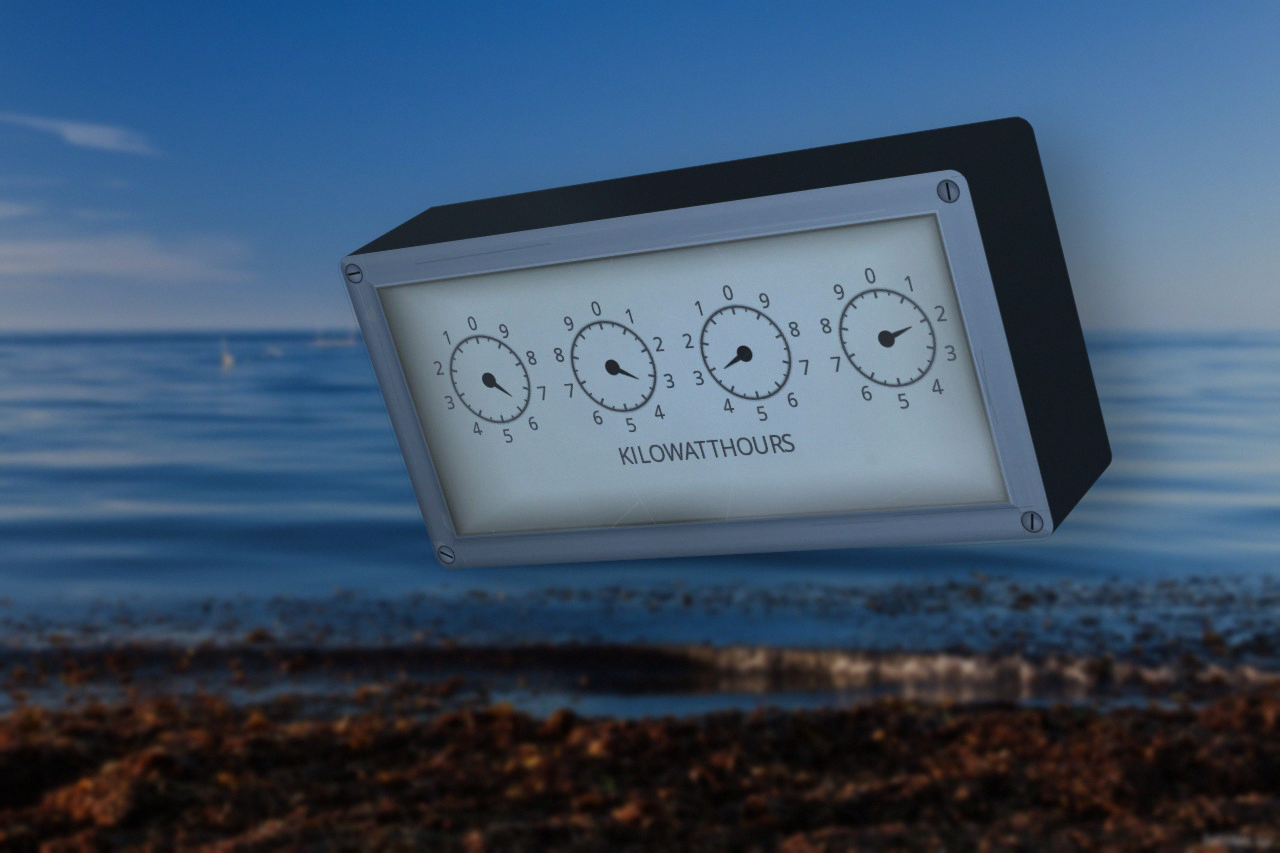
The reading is 6332,kWh
